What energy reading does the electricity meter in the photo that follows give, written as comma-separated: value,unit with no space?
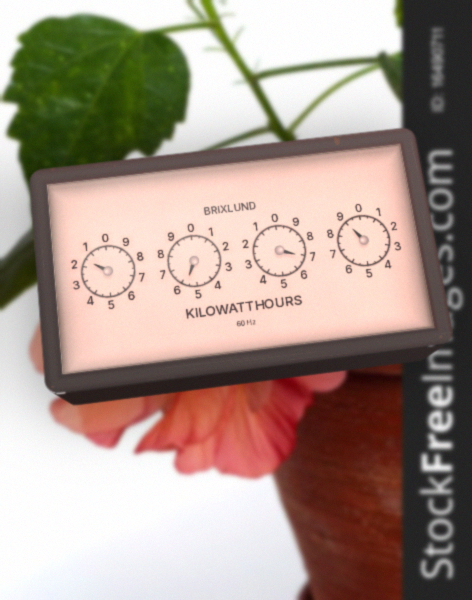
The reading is 1569,kWh
